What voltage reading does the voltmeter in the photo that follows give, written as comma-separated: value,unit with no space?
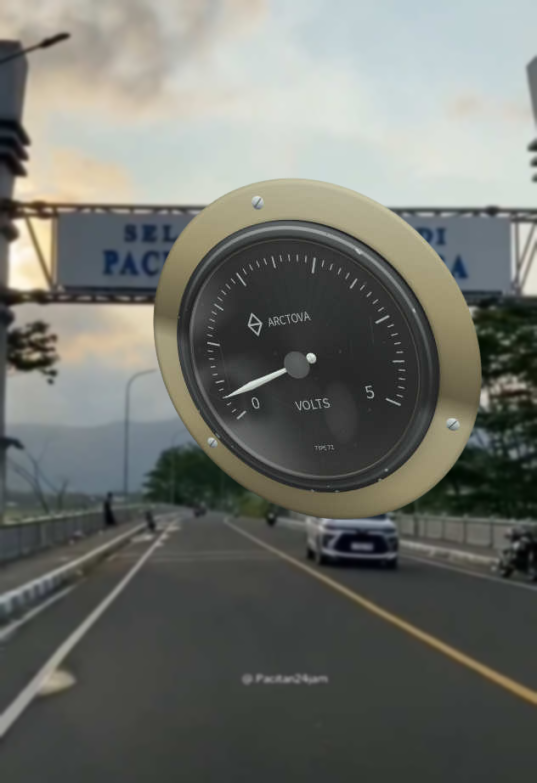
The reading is 0.3,V
